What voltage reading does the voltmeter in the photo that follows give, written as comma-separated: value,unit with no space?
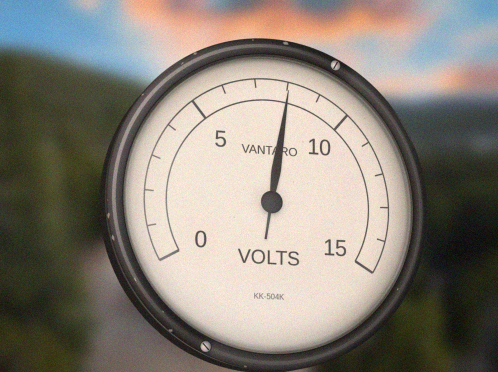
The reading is 8,V
